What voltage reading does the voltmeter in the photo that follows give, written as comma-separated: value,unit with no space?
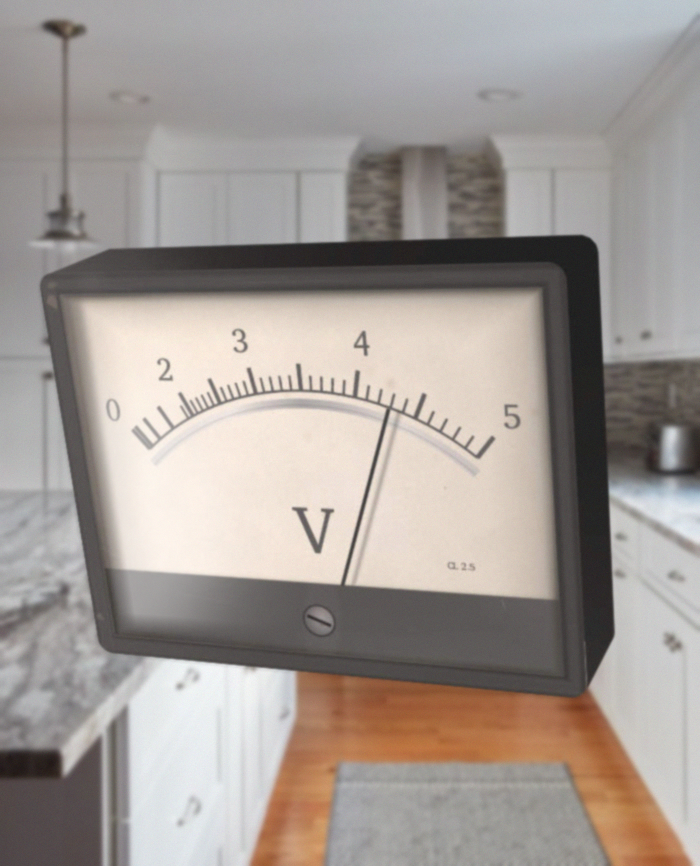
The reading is 4.3,V
